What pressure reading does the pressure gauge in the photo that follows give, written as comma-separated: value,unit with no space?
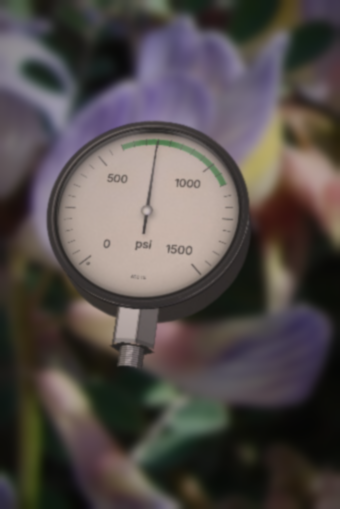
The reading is 750,psi
